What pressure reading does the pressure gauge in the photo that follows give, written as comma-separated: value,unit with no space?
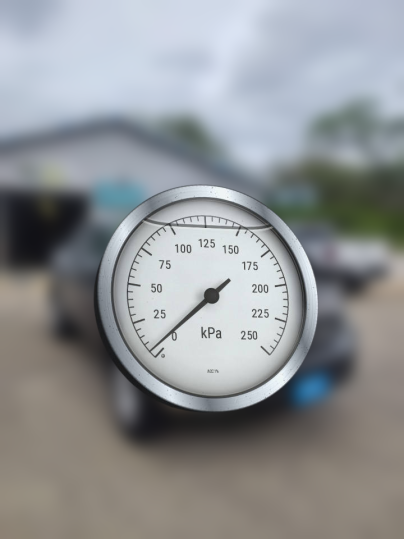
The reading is 5,kPa
